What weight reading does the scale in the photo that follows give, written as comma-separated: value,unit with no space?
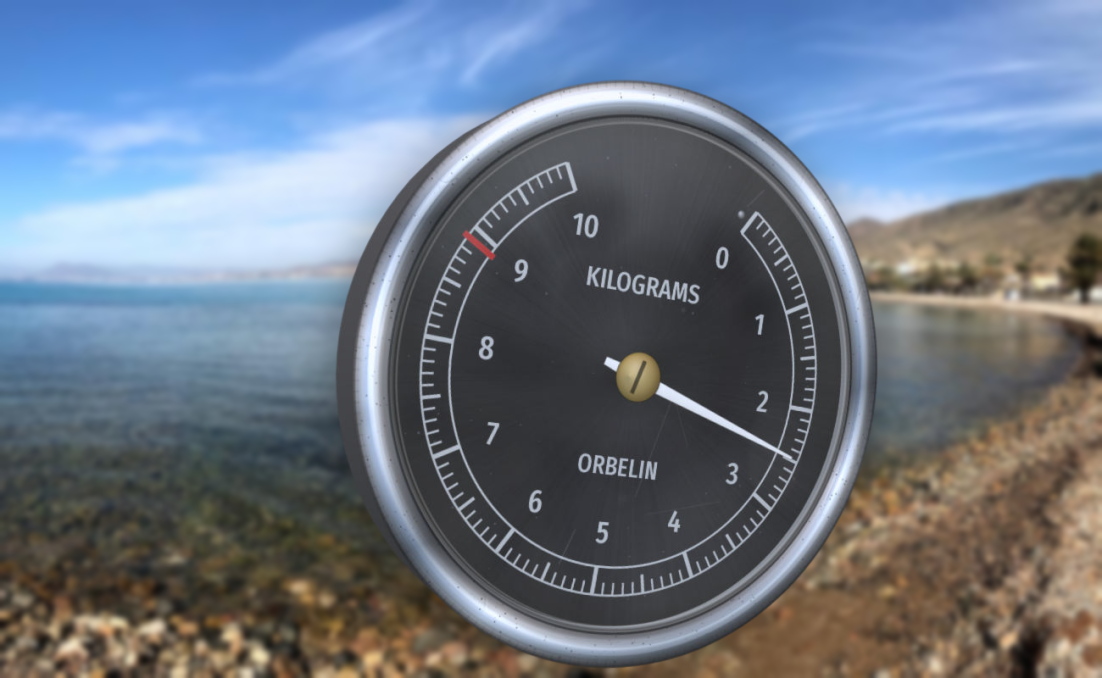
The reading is 2.5,kg
